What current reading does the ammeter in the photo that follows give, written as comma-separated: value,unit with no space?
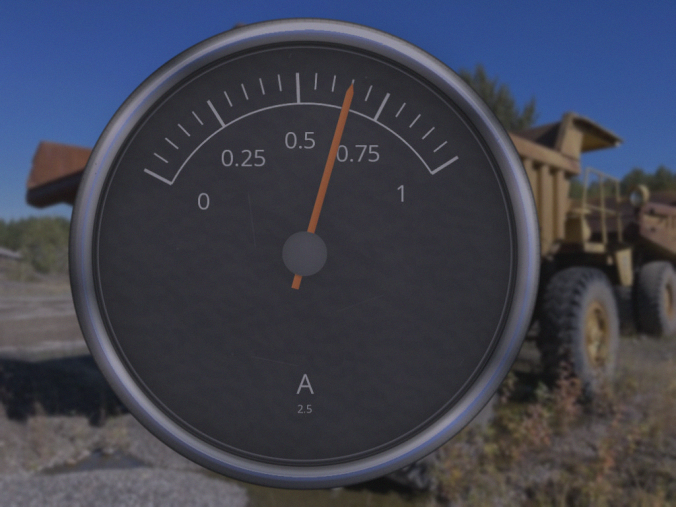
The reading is 0.65,A
